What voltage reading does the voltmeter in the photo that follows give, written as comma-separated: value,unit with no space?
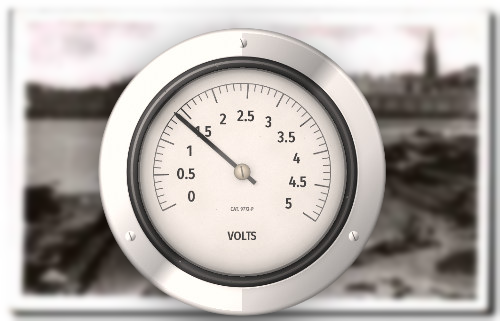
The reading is 1.4,V
